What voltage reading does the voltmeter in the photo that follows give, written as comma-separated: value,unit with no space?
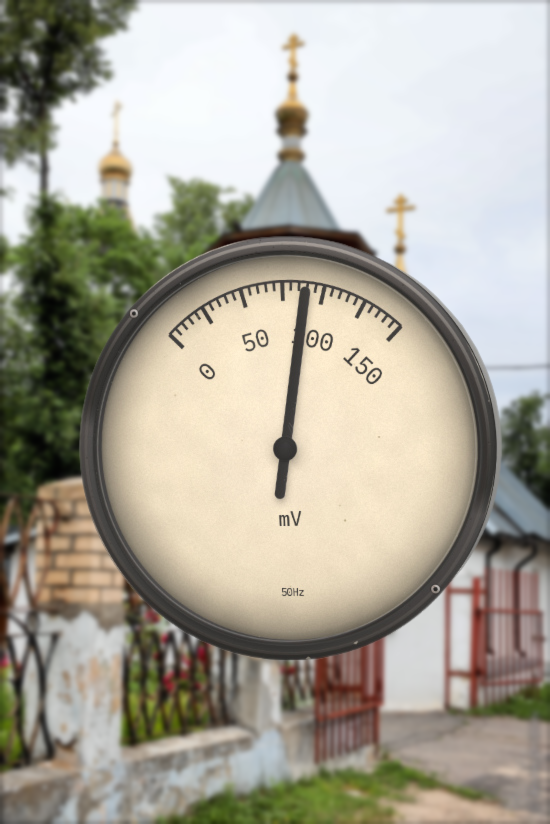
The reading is 90,mV
